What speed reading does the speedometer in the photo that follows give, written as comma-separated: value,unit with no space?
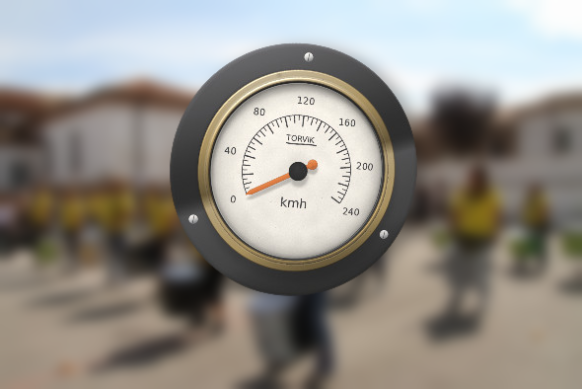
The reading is 0,km/h
